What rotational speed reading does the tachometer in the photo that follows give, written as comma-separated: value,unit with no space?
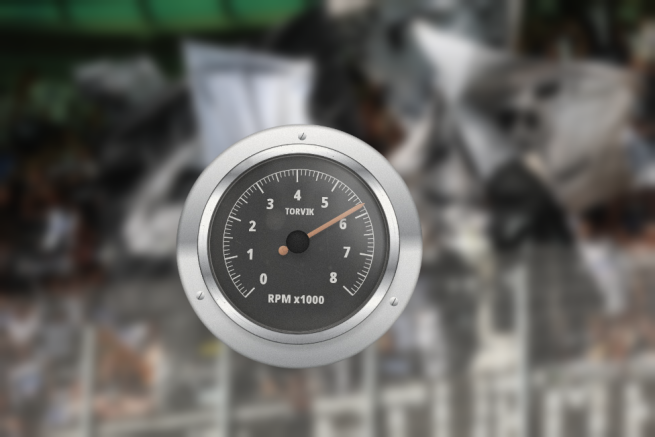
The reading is 5800,rpm
